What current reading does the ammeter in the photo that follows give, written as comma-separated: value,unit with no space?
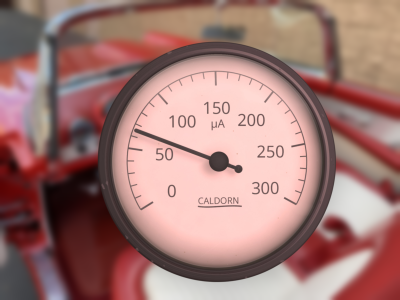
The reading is 65,µA
